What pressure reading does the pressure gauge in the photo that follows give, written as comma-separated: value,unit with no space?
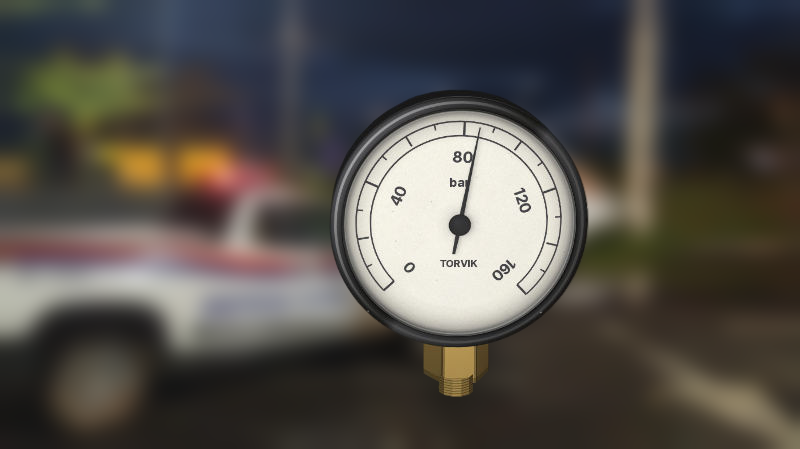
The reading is 85,bar
